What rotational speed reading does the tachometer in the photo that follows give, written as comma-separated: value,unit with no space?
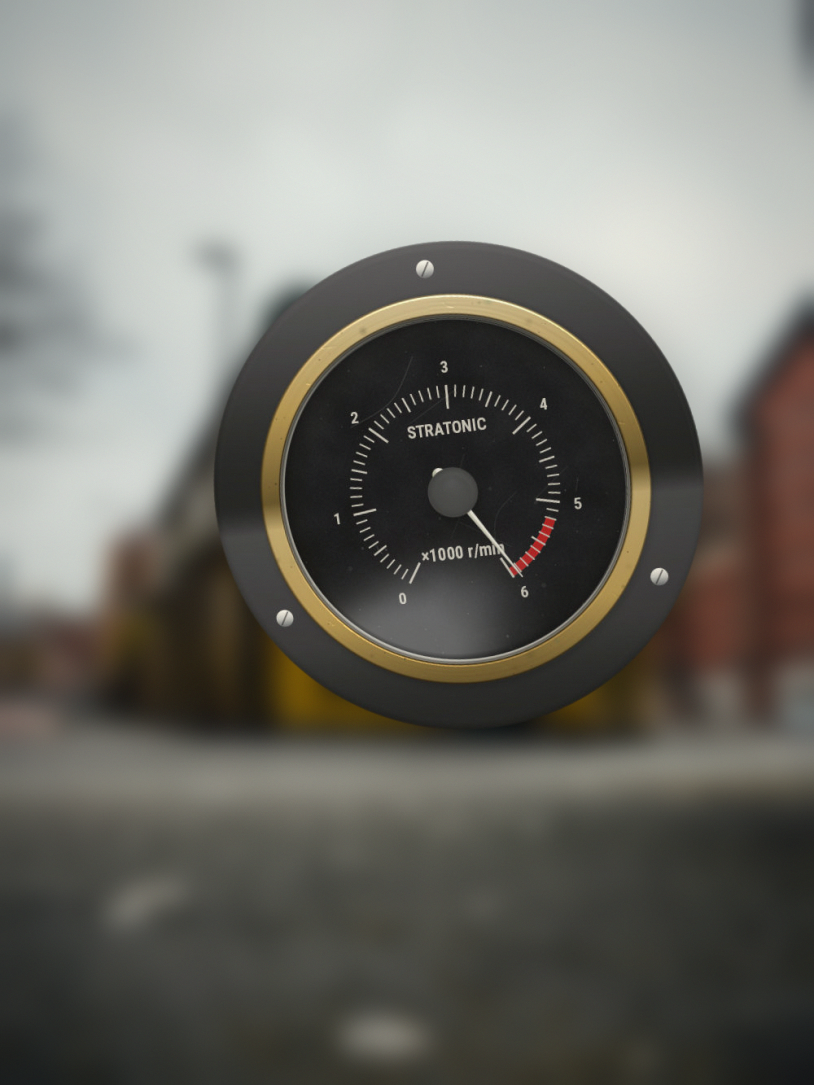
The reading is 5900,rpm
